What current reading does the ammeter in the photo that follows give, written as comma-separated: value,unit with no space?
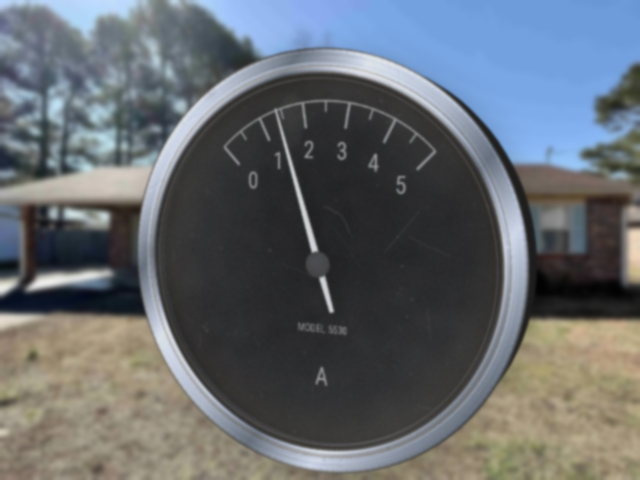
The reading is 1.5,A
